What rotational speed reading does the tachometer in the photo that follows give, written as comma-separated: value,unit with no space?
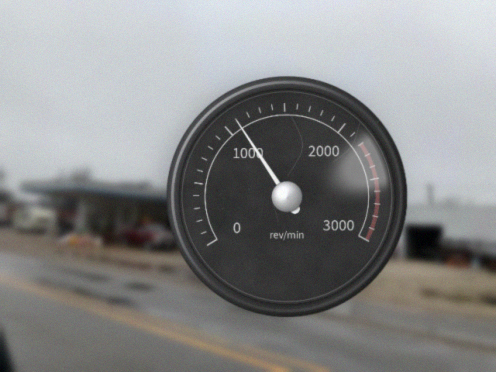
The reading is 1100,rpm
